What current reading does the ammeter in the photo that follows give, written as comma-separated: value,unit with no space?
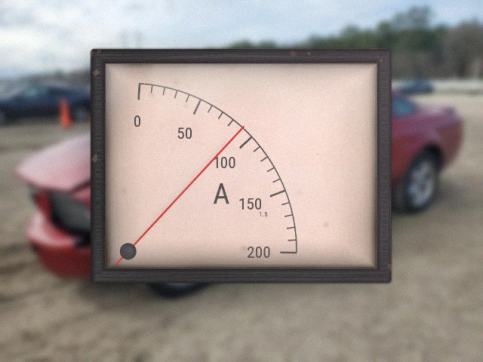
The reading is 90,A
